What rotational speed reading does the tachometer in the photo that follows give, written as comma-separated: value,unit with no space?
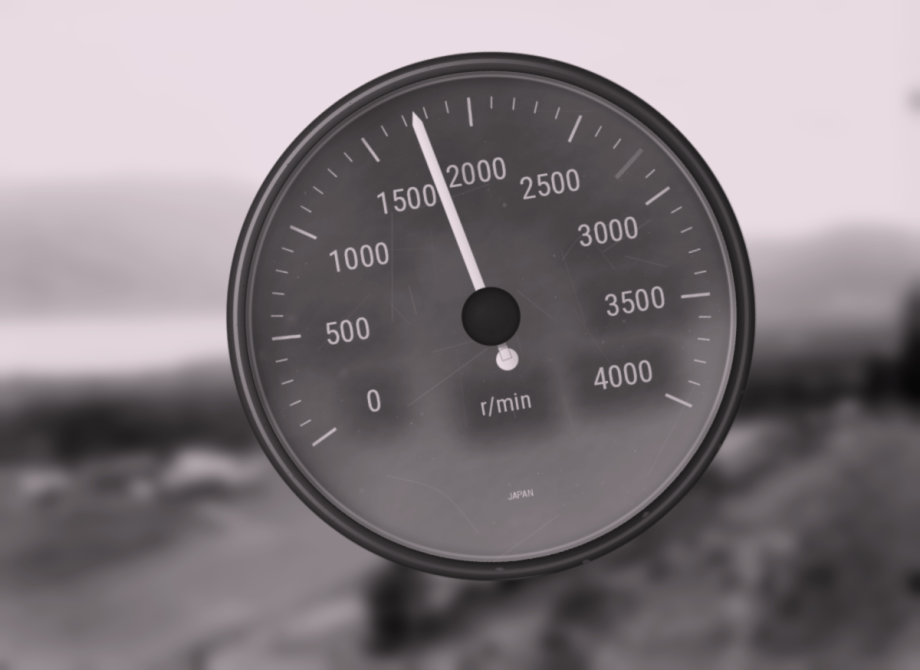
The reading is 1750,rpm
